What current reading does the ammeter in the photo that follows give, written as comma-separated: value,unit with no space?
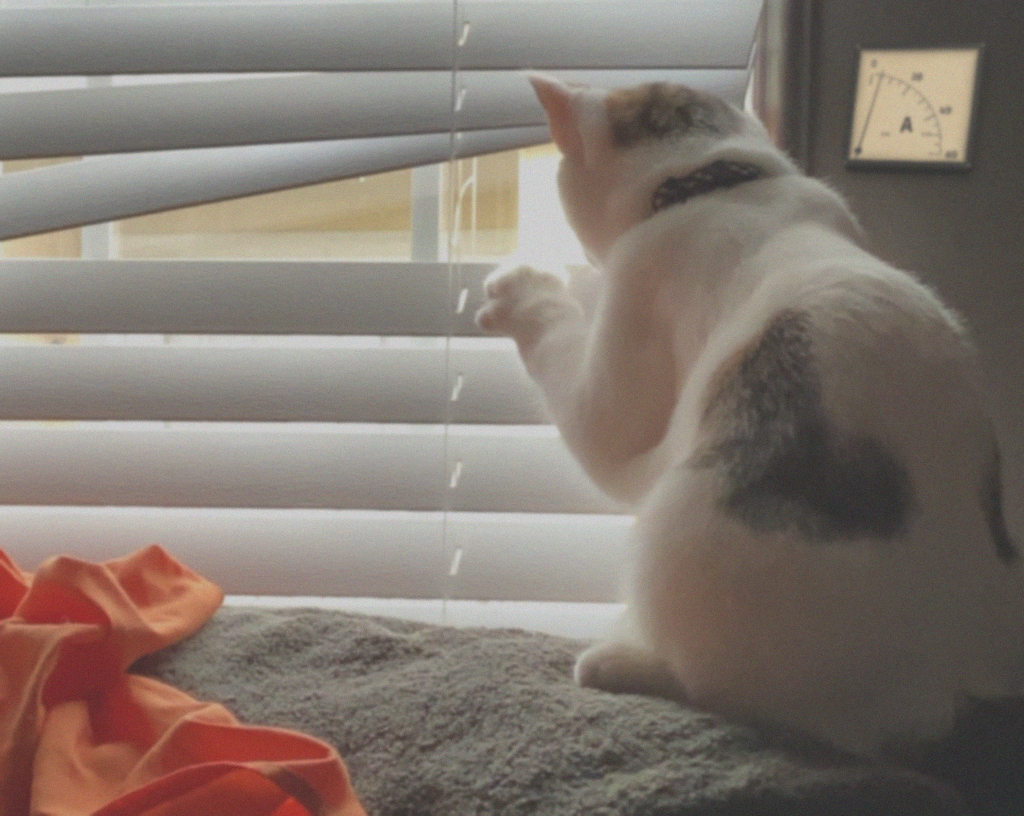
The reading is 5,A
